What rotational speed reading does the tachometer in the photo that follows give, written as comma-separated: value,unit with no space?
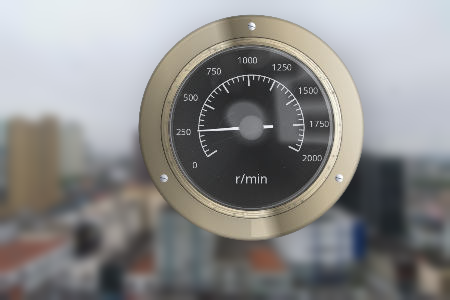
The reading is 250,rpm
